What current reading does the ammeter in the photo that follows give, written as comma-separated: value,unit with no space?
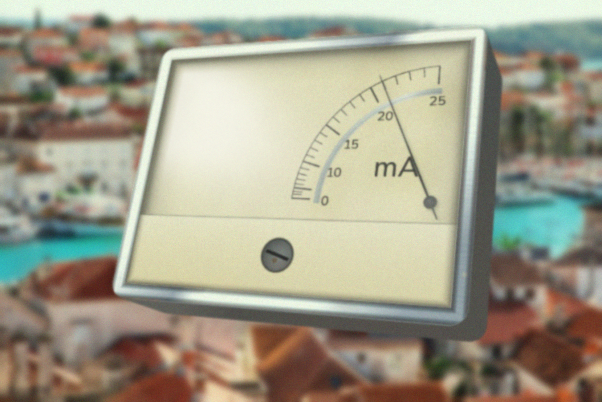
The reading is 21,mA
